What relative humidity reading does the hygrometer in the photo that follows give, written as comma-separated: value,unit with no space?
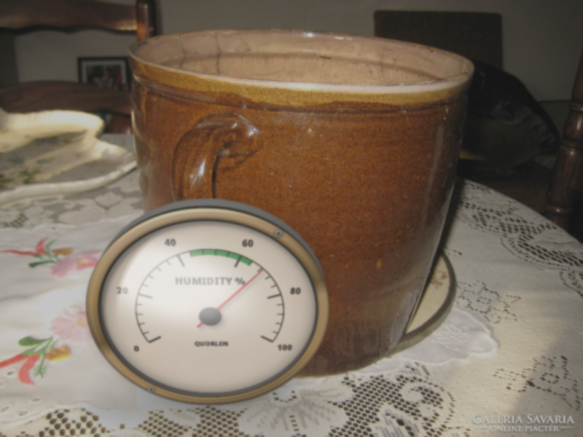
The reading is 68,%
